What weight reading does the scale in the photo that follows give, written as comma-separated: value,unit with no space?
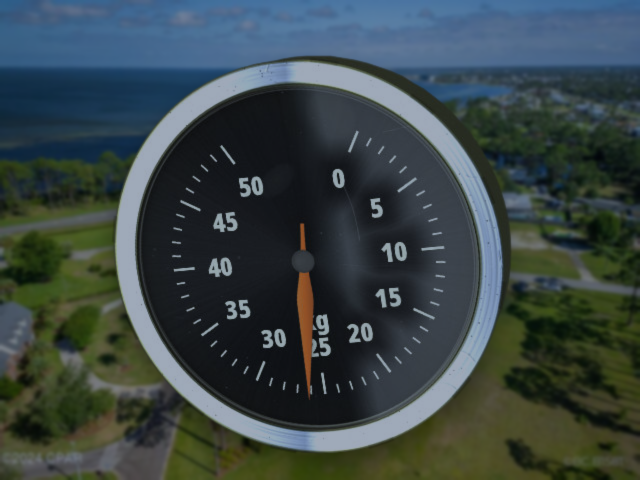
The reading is 26,kg
